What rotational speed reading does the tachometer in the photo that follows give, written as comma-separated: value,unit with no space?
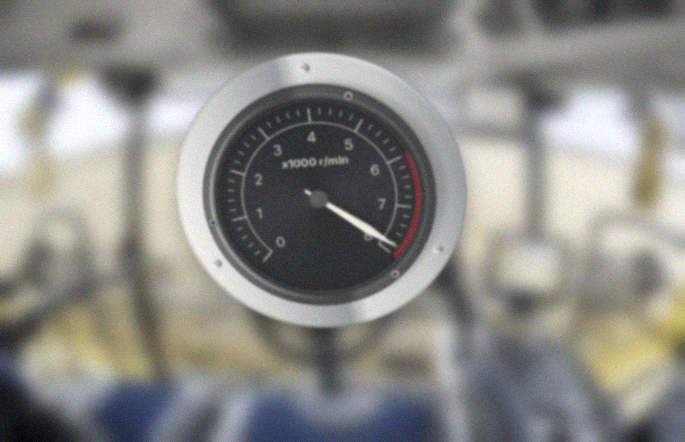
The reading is 7800,rpm
